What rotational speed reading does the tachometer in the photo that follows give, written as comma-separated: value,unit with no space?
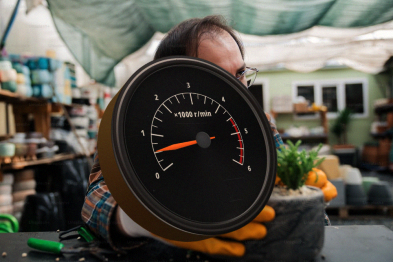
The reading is 500,rpm
